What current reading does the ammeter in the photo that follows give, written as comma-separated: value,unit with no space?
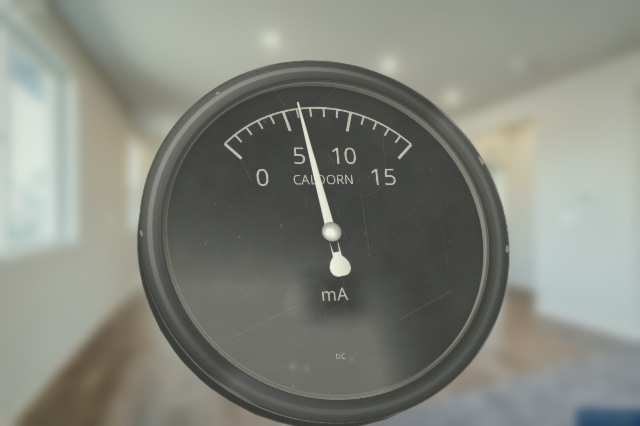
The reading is 6,mA
